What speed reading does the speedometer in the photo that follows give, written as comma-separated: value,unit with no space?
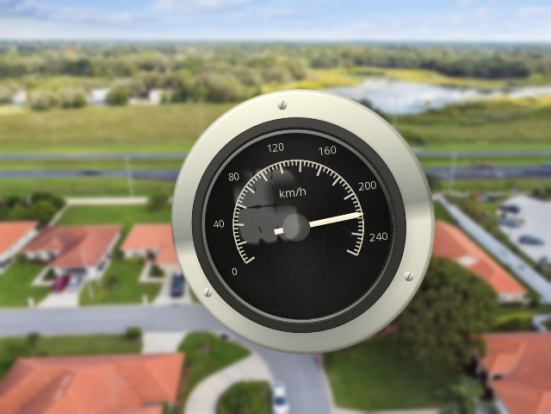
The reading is 220,km/h
